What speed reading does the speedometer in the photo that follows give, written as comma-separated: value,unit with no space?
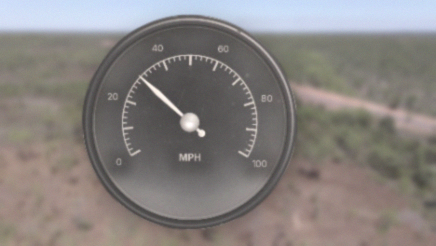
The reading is 30,mph
